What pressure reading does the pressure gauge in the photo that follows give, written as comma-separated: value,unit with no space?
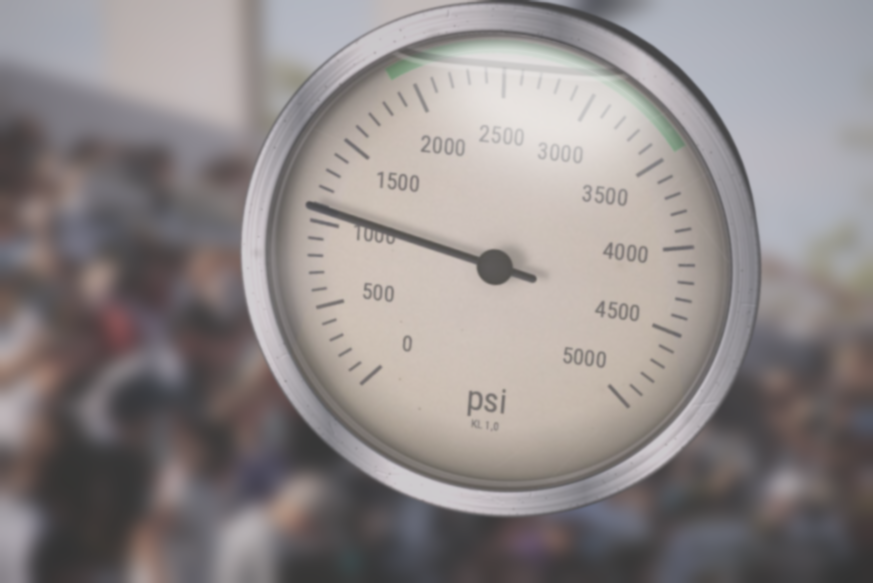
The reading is 1100,psi
